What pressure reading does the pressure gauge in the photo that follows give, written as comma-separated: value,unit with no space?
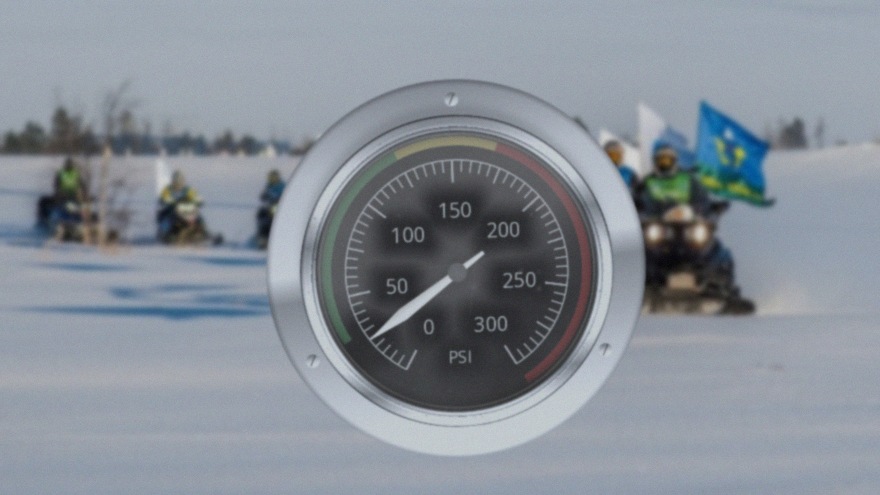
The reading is 25,psi
